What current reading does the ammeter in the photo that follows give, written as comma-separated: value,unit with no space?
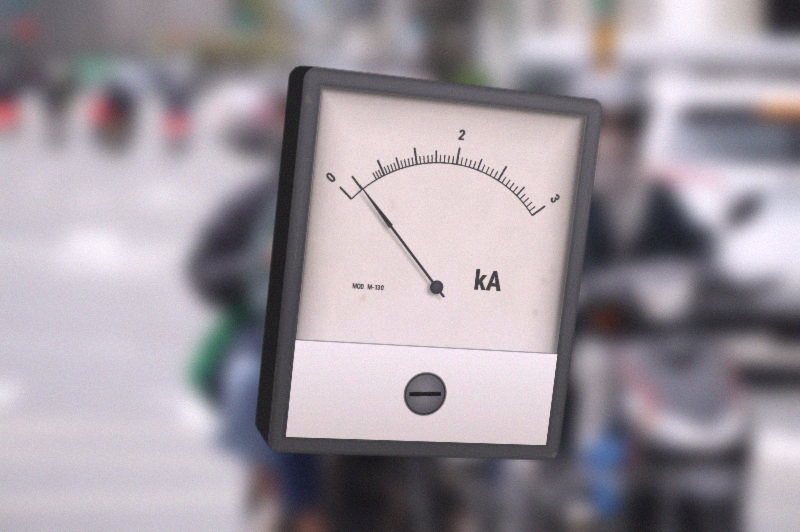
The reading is 0.5,kA
